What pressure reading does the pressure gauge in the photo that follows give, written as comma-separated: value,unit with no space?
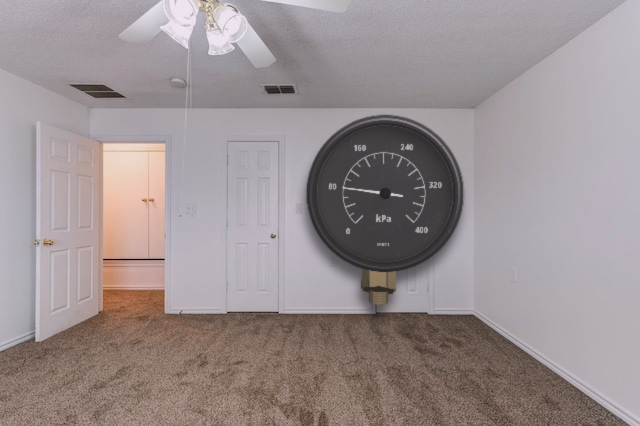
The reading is 80,kPa
